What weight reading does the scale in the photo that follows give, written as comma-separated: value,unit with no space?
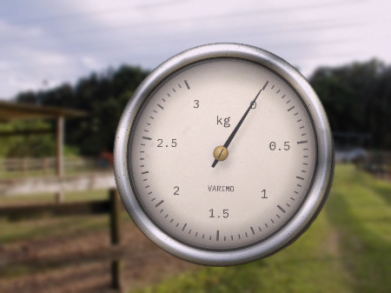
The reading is 0,kg
